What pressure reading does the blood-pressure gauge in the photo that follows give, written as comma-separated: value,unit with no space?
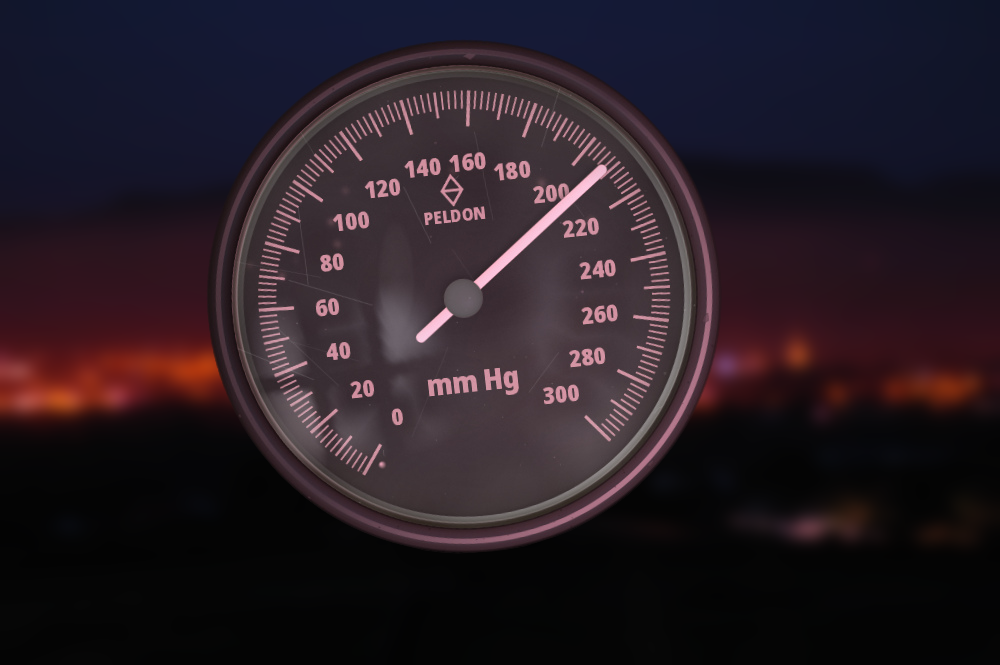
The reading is 208,mmHg
